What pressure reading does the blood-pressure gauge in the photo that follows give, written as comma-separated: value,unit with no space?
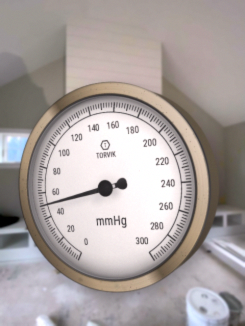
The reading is 50,mmHg
